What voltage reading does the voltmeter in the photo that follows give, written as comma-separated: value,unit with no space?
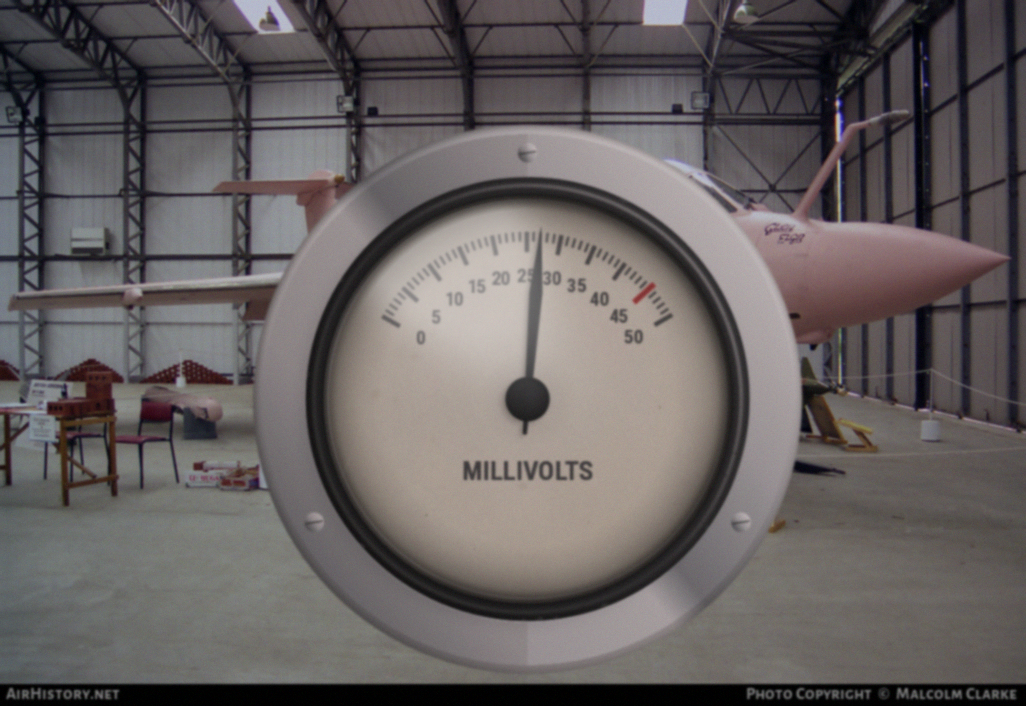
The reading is 27,mV
